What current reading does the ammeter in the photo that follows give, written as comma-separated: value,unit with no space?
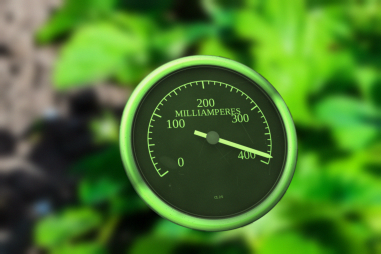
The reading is 390,mA
